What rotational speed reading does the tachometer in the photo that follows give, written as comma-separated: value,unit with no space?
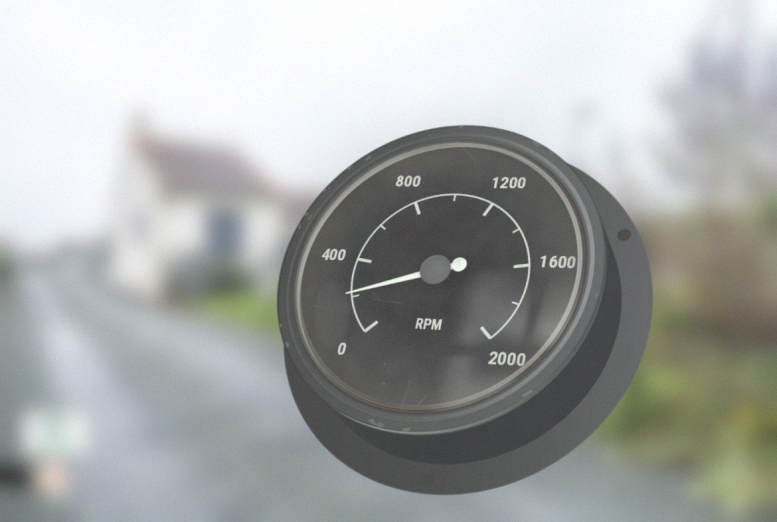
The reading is 200,rpm
